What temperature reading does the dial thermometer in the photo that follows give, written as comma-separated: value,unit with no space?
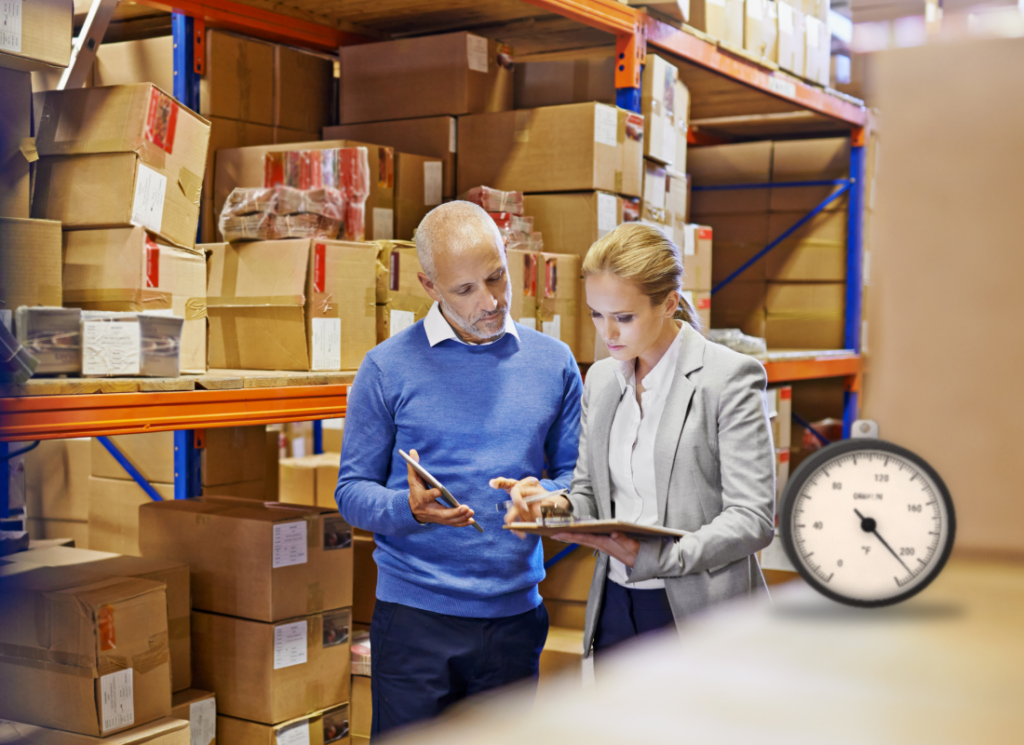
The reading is 210,°F
